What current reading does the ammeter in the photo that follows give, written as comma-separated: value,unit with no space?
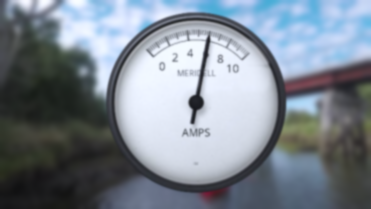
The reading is 6,A
